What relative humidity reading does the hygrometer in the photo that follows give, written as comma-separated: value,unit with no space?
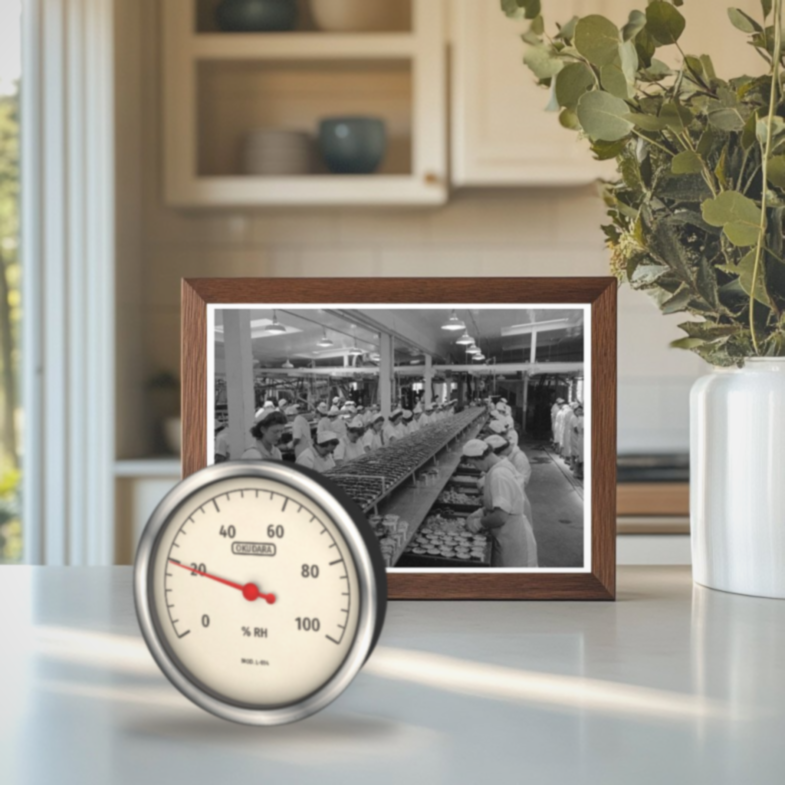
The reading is 20,%
